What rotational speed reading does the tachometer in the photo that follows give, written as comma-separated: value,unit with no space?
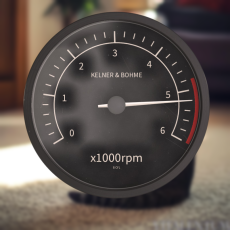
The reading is 5200,rpm
